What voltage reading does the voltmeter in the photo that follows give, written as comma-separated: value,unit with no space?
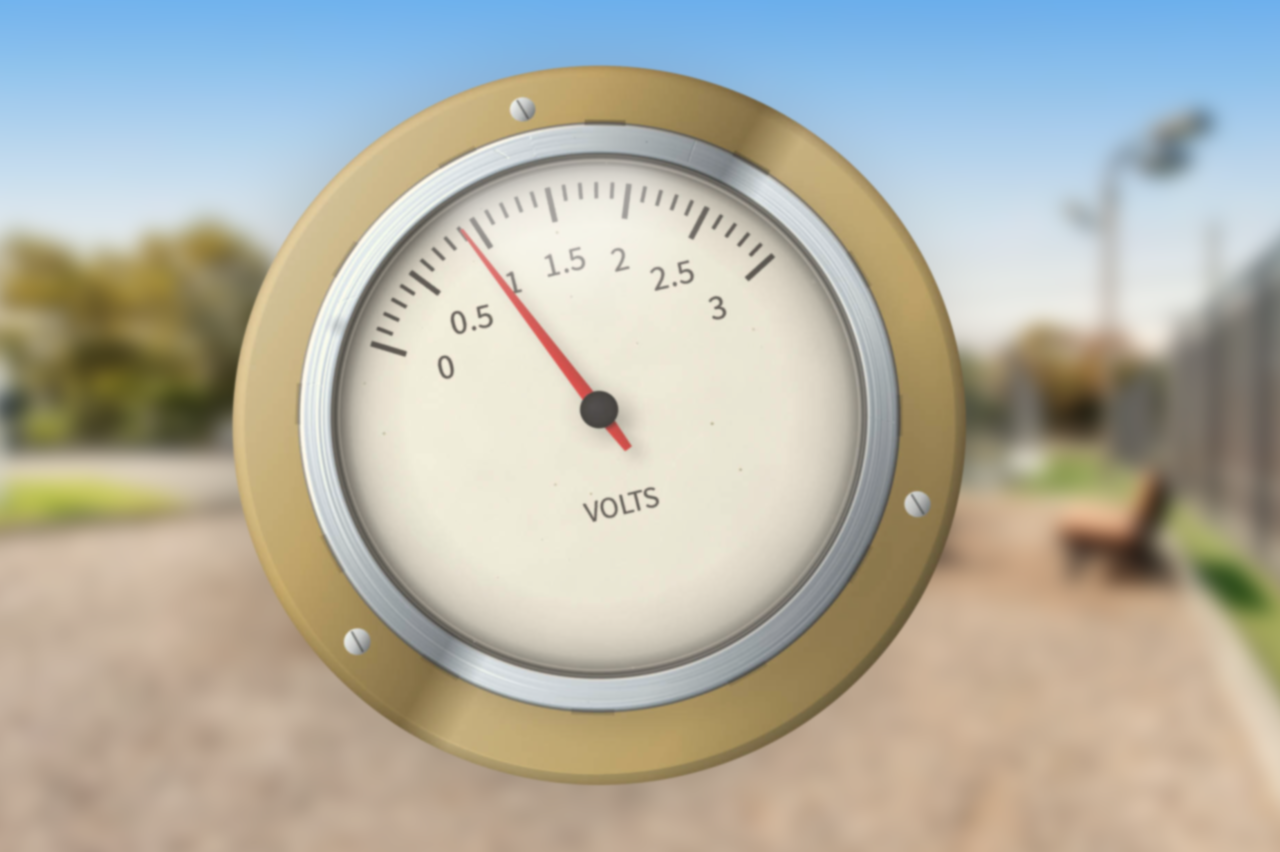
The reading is 0.9,V
